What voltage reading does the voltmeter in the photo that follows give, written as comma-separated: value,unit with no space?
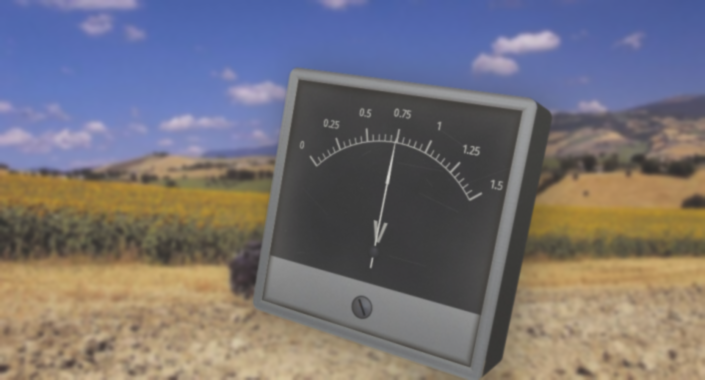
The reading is 0.75,V
